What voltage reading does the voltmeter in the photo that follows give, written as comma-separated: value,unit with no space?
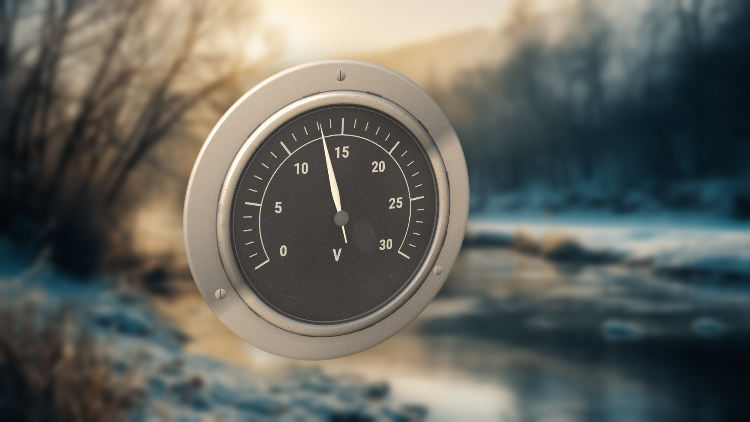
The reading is 13,V
